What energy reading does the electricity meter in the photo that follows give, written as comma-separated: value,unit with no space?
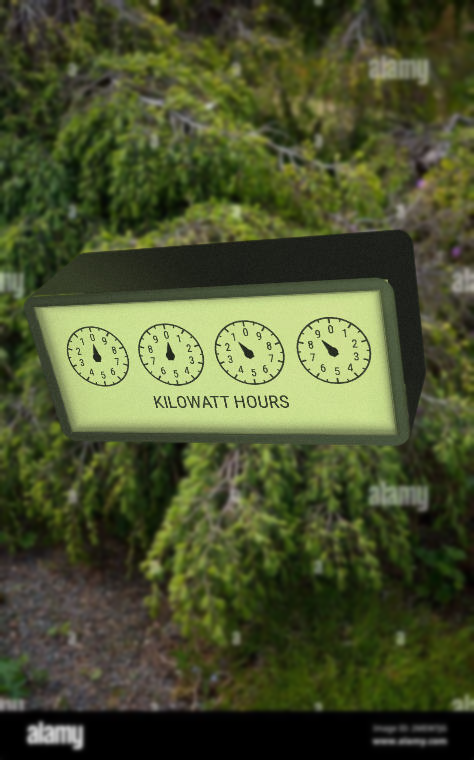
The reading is 9,kWh
